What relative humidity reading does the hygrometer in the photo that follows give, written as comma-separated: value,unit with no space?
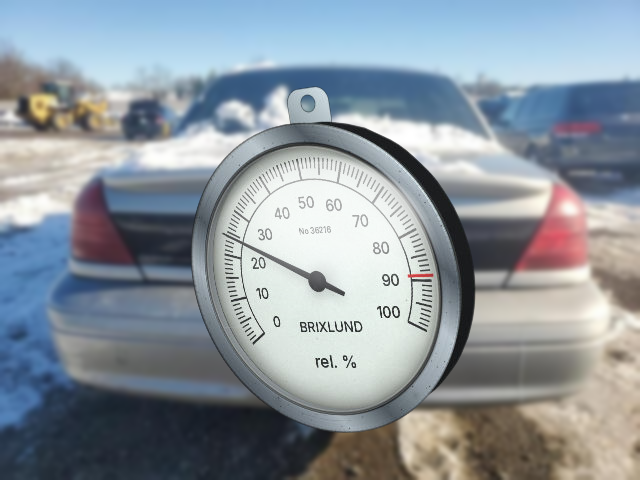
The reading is 25,%
